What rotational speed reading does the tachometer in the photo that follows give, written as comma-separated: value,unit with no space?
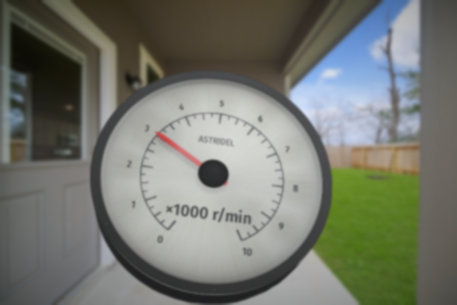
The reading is 3000,rpm
